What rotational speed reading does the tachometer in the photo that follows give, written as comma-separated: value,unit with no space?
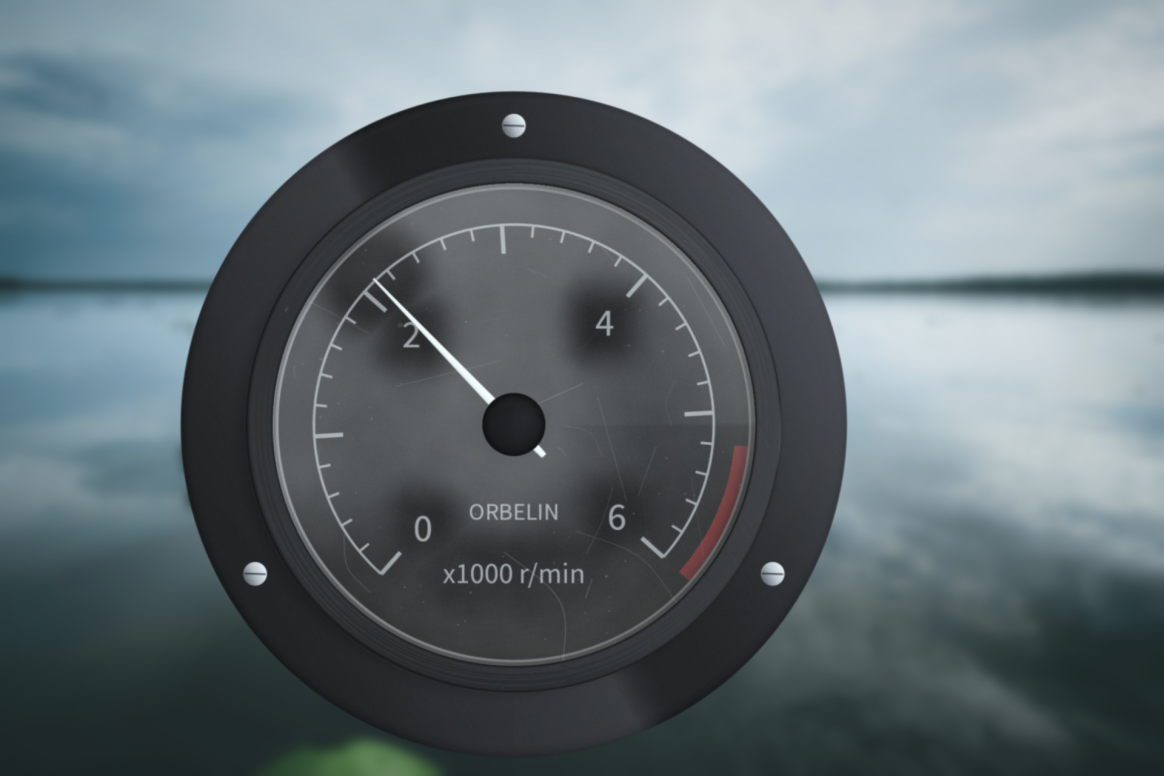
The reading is 2100,rpm
